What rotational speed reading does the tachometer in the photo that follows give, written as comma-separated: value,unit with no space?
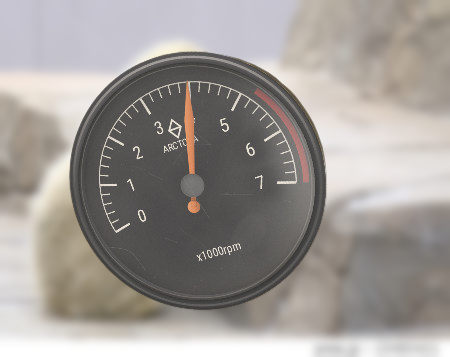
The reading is 4000,rpm
